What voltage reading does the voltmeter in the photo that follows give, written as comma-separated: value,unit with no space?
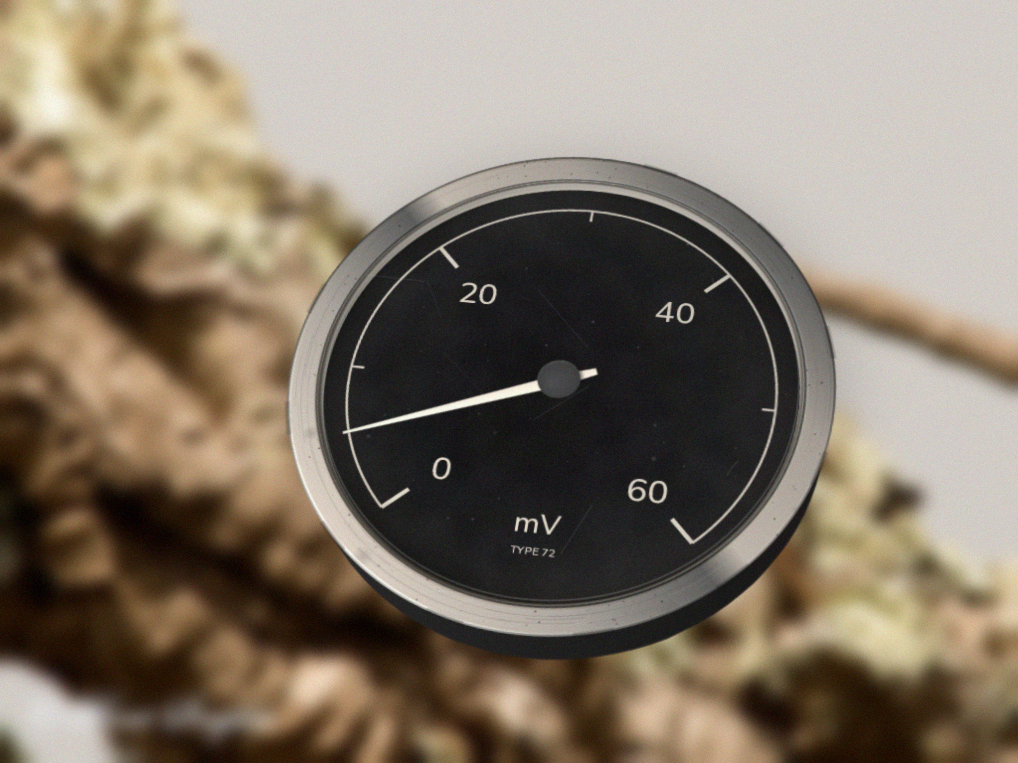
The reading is 5,mV
